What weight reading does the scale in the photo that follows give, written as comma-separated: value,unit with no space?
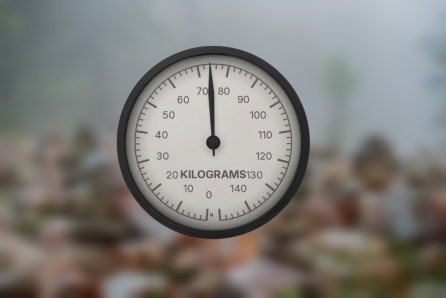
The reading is 74,kg
